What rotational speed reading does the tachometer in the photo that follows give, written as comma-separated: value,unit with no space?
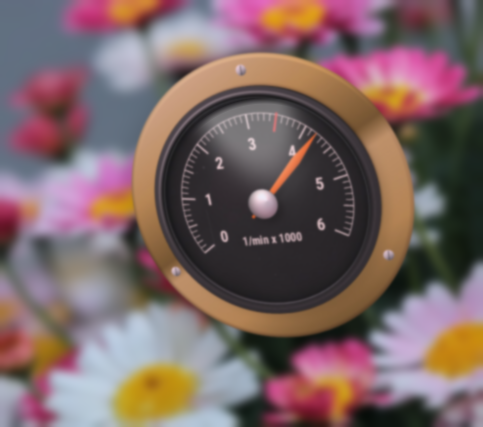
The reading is 4200,rpm
